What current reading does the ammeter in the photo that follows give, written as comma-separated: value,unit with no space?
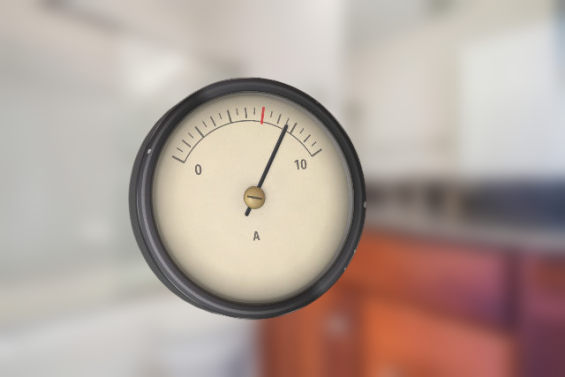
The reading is 7.5,A
